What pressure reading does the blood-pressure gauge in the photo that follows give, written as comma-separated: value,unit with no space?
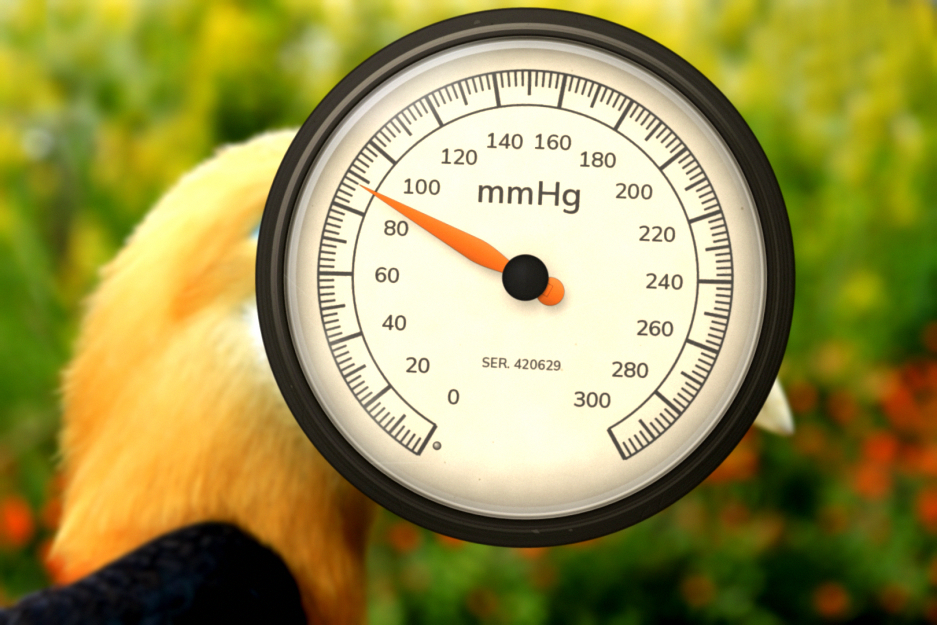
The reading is 88,mmHg
